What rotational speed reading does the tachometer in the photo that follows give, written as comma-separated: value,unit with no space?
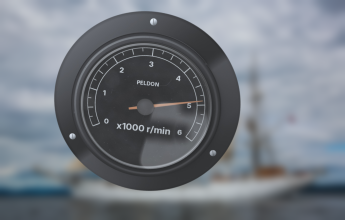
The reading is 4875,rpm
